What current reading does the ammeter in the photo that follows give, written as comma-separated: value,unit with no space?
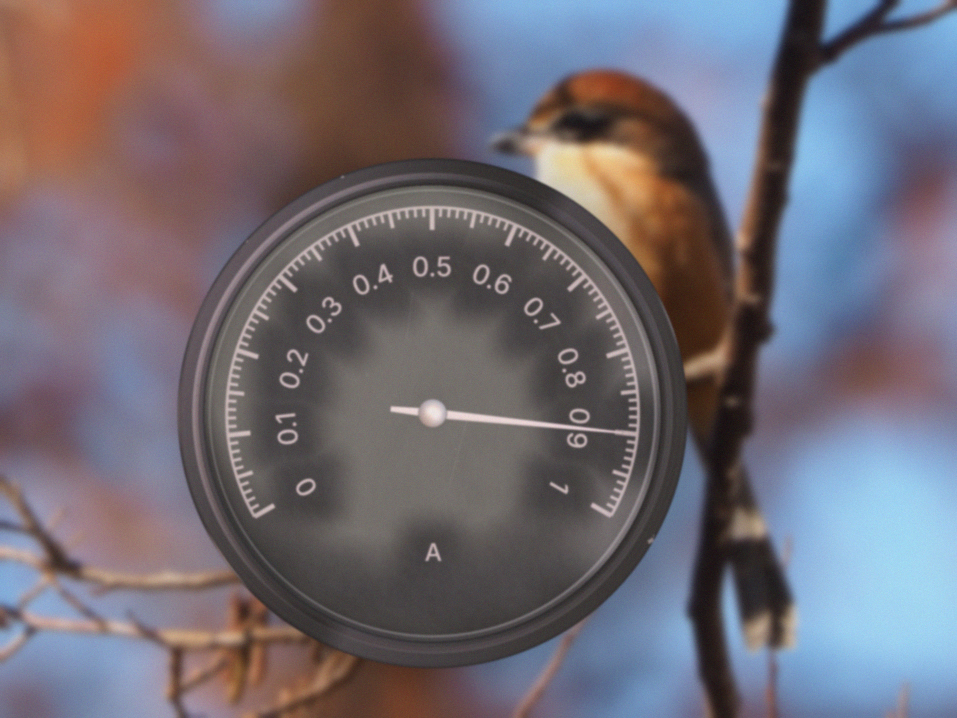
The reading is 0.9,A
